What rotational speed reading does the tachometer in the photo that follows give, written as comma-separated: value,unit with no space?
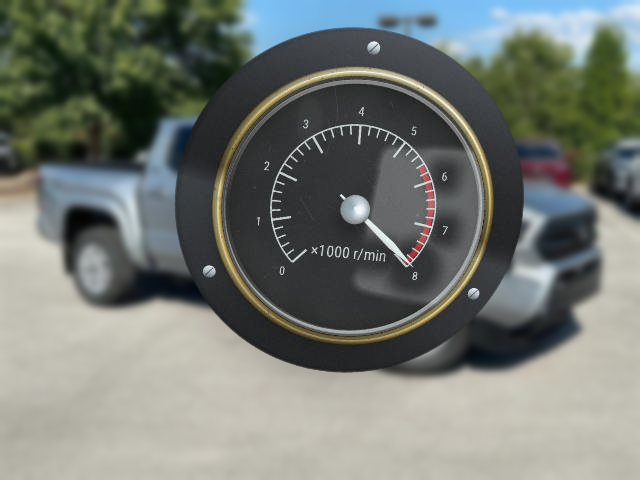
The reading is 7900,rpm
